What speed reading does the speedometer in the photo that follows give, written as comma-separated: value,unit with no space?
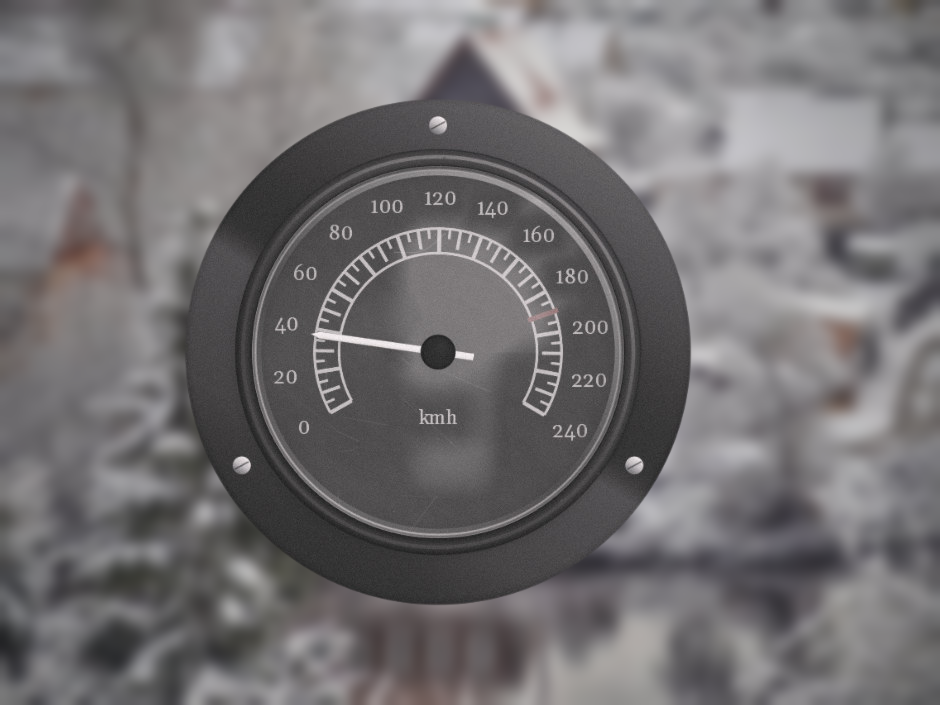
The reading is 37.5,km/h
